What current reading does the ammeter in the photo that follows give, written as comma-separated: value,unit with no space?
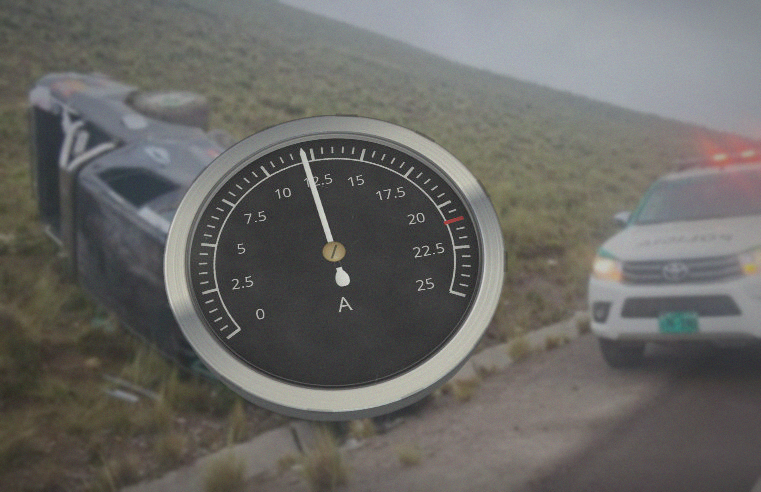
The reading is 12,A
